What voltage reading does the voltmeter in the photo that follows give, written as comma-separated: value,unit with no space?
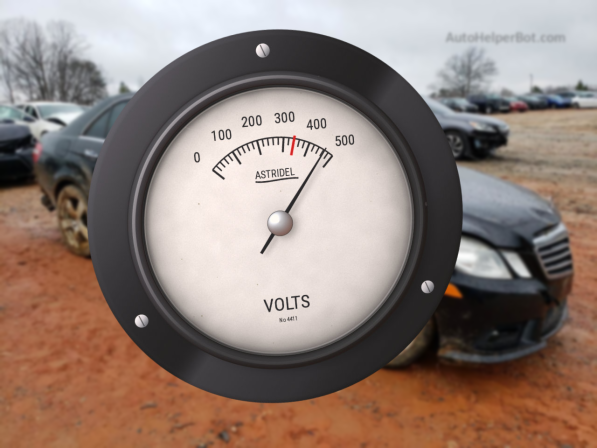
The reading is 460,V
